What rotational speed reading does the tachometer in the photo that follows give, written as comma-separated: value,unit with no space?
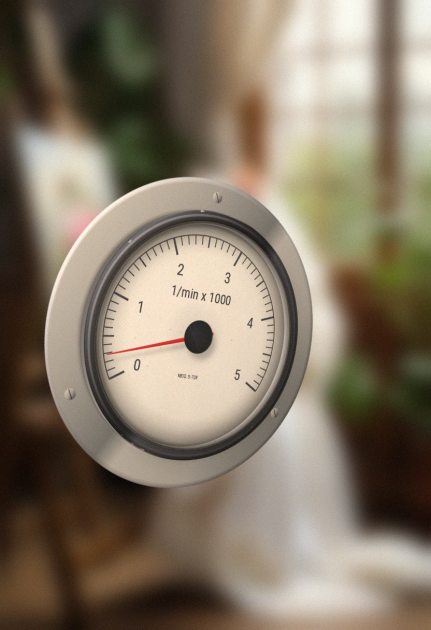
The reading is 300,rpm
